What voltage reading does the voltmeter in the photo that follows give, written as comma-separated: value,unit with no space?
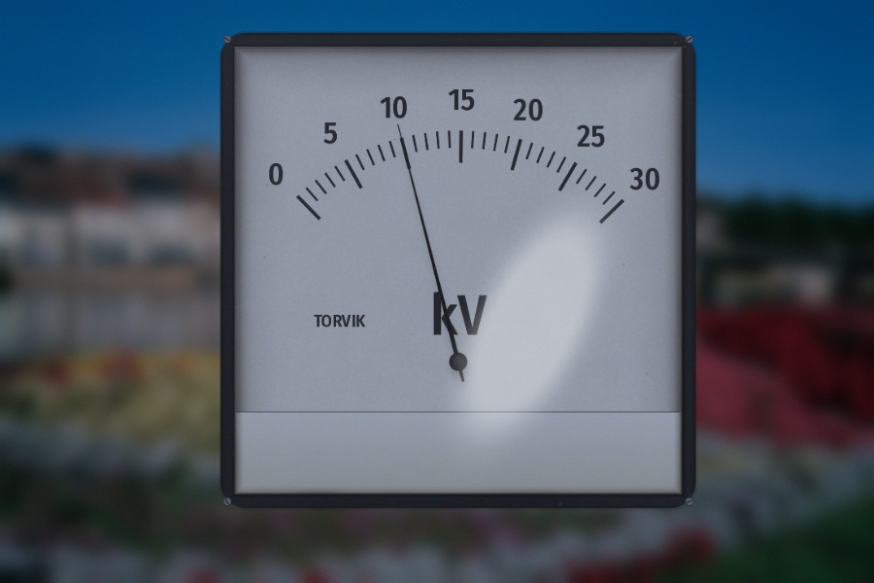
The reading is 10,kV
